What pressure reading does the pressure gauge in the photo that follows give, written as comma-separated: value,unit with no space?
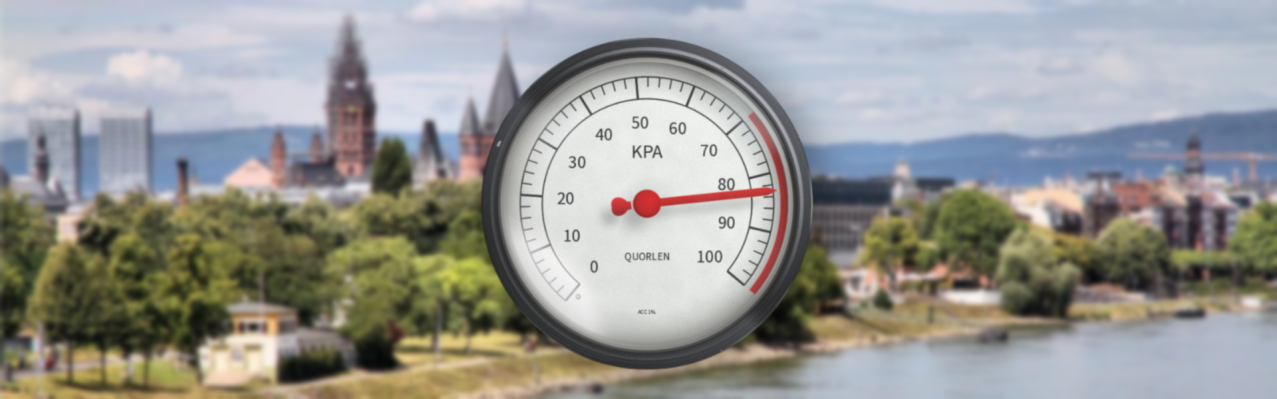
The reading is 83,kPa
